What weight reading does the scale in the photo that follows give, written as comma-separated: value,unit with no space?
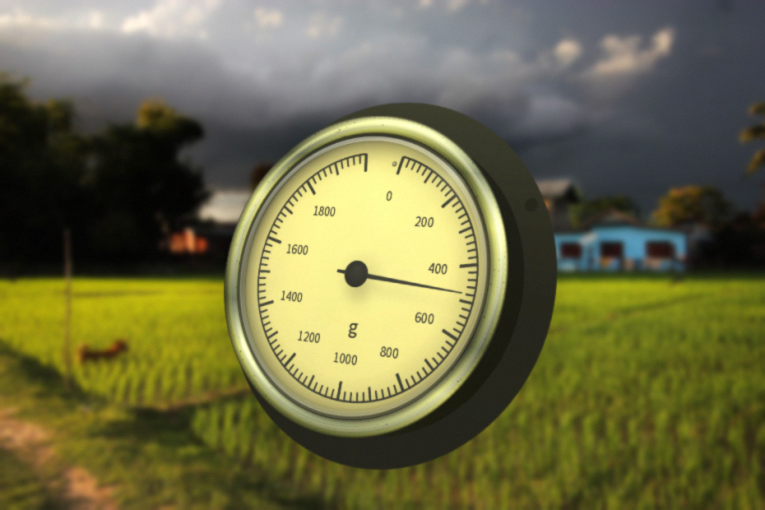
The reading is 480,g
